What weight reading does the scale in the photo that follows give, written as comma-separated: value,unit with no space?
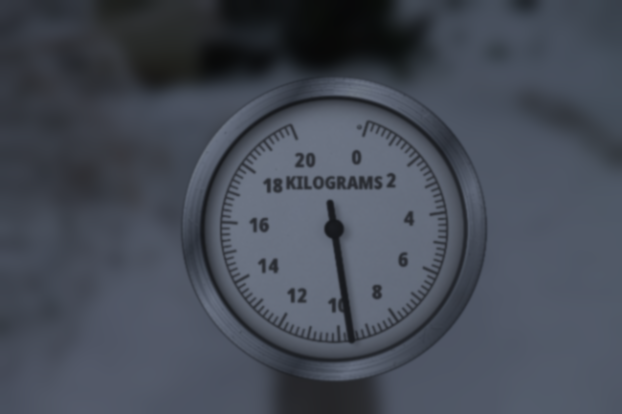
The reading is 9.6,kg
